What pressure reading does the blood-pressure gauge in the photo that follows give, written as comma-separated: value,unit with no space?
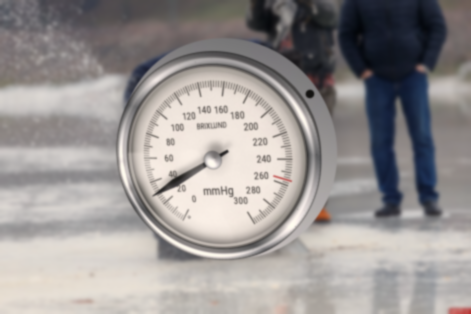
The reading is 30,mmHg
